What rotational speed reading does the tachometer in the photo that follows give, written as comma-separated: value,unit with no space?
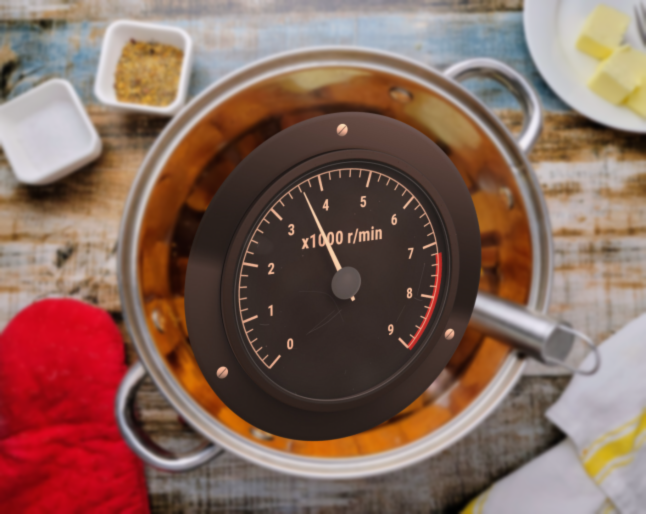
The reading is 3600,rpm
